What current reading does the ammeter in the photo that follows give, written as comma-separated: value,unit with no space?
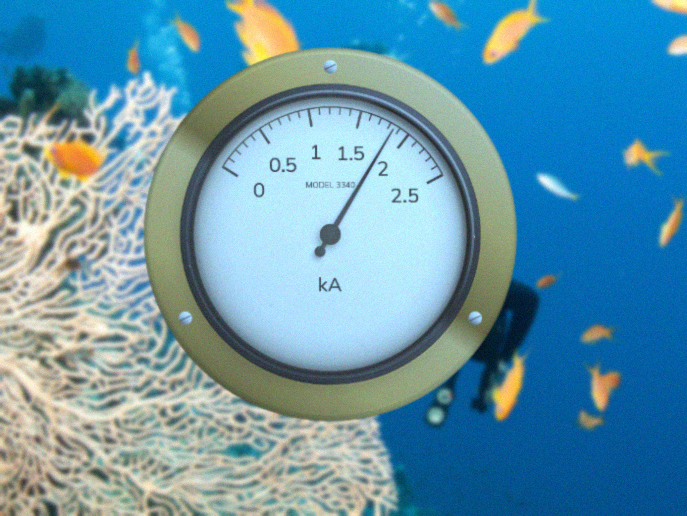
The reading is 1.85,kA
